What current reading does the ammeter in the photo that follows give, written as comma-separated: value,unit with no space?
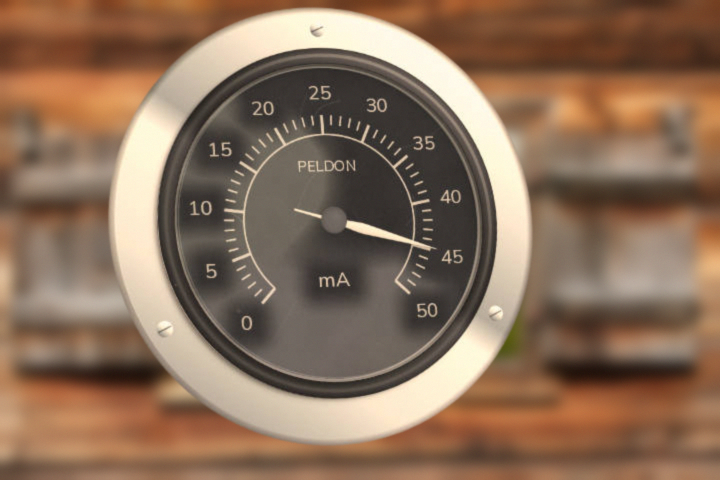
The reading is 45,mA
